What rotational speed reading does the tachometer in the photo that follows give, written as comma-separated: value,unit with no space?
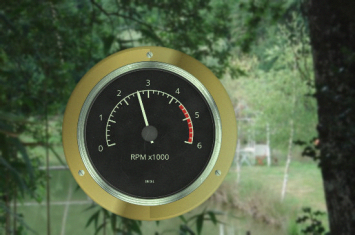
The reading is 2600,rpm
